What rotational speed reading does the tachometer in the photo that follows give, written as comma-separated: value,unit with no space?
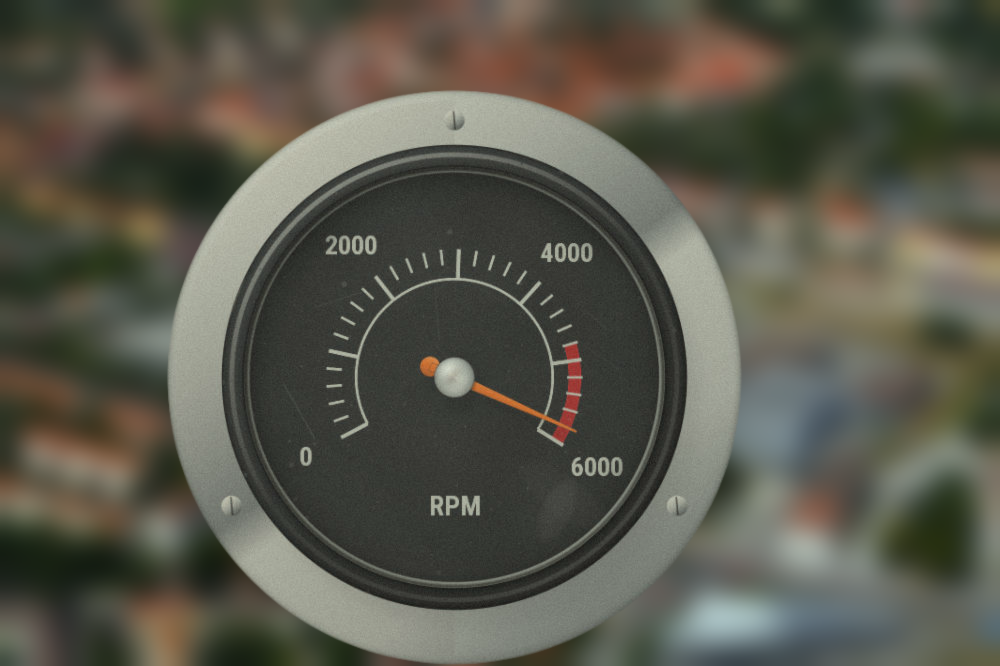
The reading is 5800,rpm
